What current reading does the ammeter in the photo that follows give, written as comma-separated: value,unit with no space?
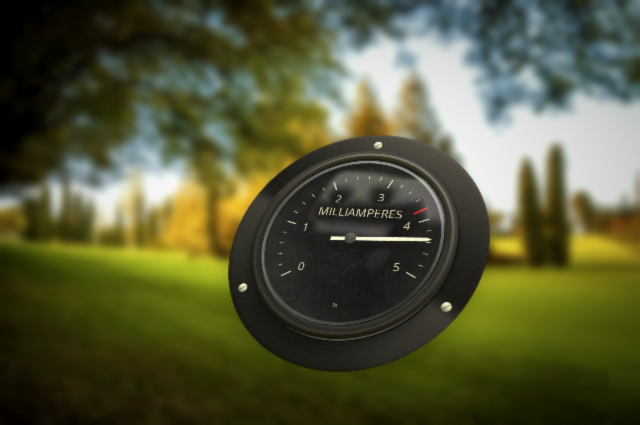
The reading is 4.4,mA
